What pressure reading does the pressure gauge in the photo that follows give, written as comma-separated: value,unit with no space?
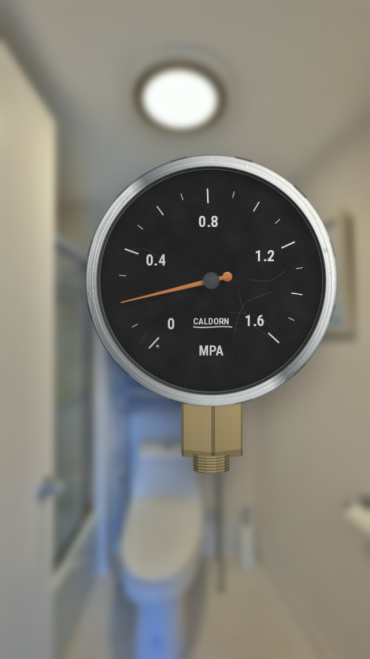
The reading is 0.2,MPa
